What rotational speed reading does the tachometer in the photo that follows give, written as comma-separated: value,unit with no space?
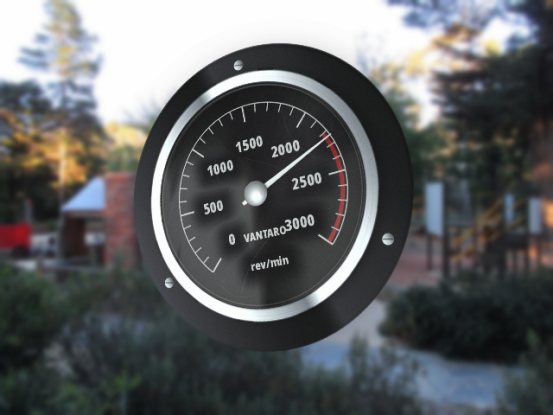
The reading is 2250,rpm
